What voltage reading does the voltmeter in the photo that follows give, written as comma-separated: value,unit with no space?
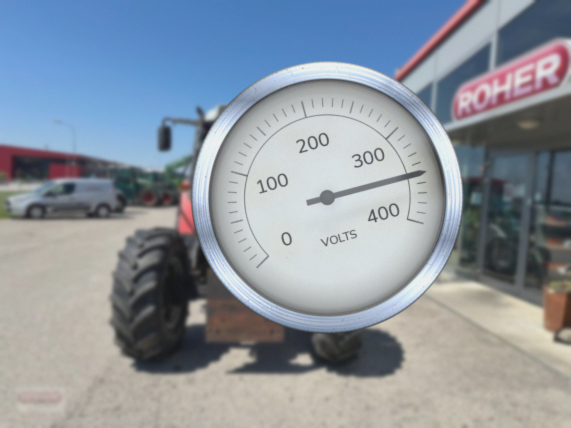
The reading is 350,V
